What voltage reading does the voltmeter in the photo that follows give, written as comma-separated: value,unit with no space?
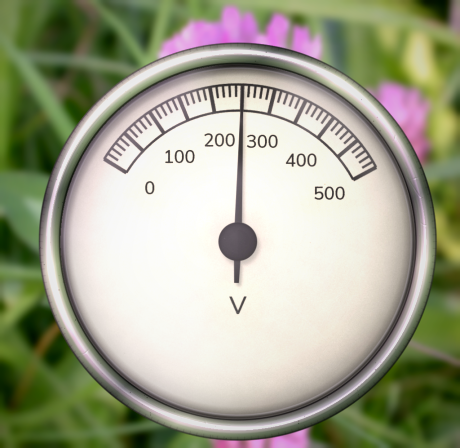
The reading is 250,V
